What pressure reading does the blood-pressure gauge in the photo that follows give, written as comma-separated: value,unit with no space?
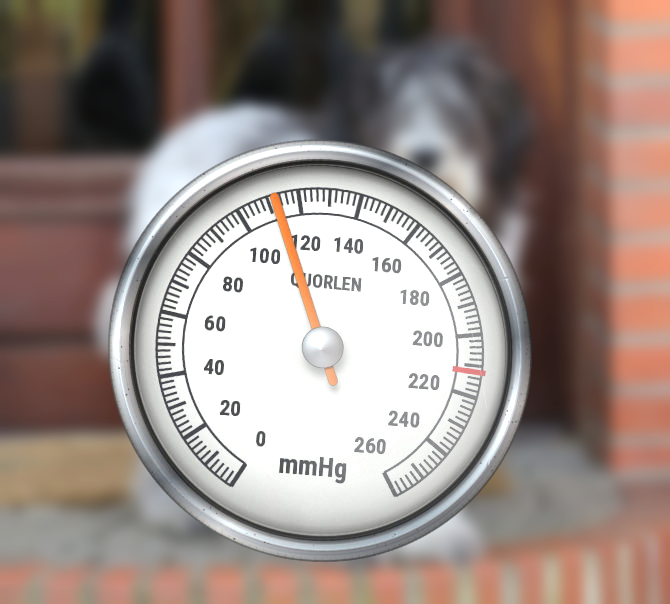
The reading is 112,mmHg
